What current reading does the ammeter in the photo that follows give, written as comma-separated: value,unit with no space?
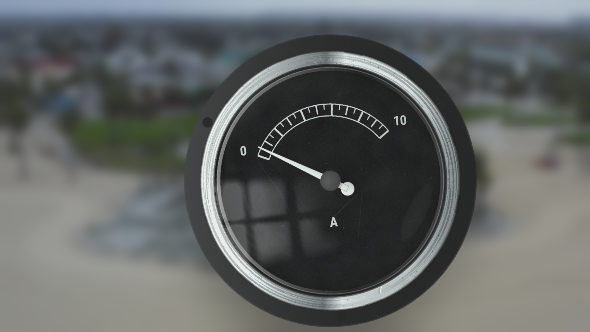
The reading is 0.5,A
